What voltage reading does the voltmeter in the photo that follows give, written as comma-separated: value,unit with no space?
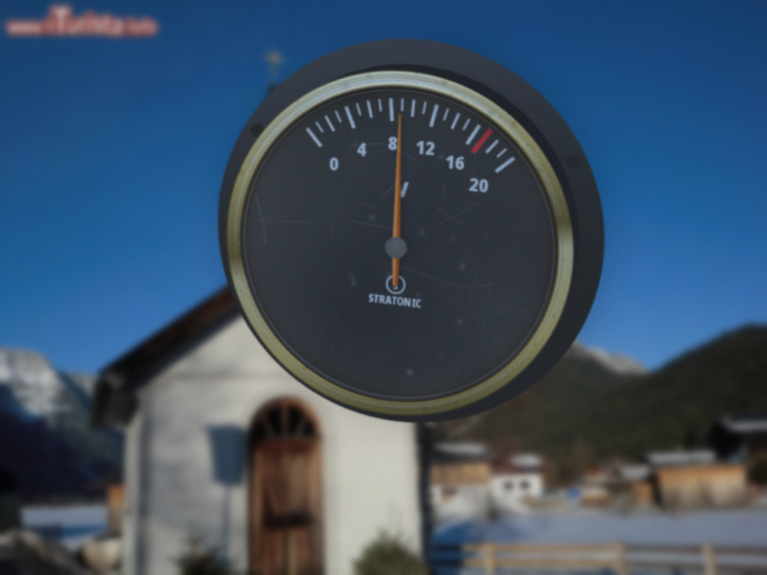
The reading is 9,V
